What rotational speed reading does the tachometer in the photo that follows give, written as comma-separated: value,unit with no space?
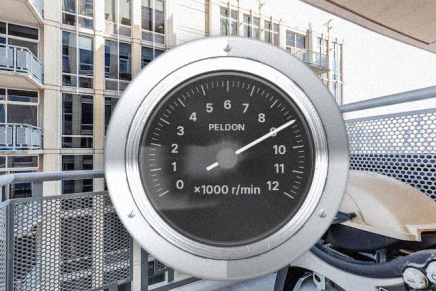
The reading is 9000,rpm
